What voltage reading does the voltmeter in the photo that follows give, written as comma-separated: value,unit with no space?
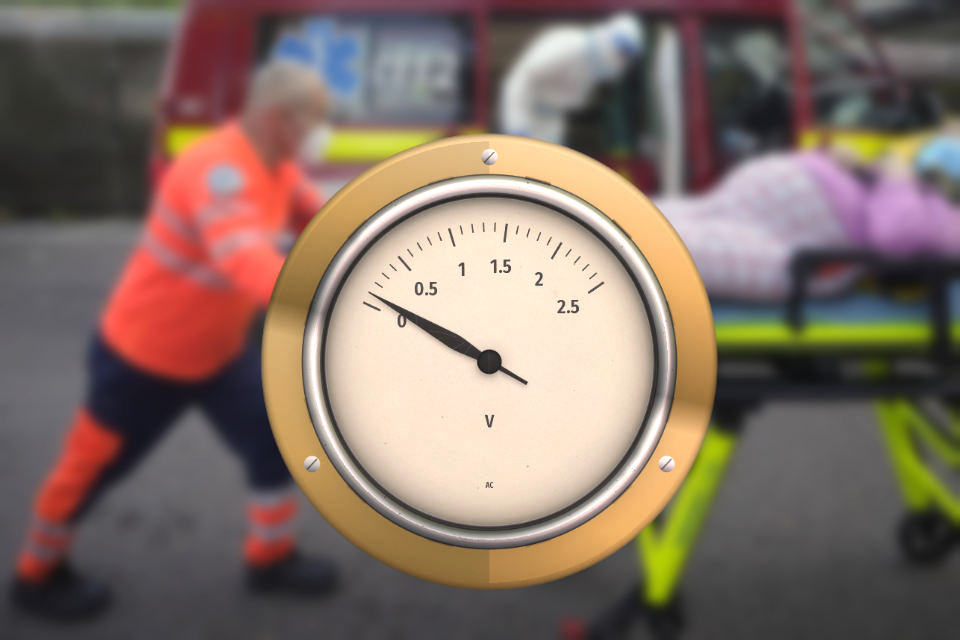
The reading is 0.1,V
